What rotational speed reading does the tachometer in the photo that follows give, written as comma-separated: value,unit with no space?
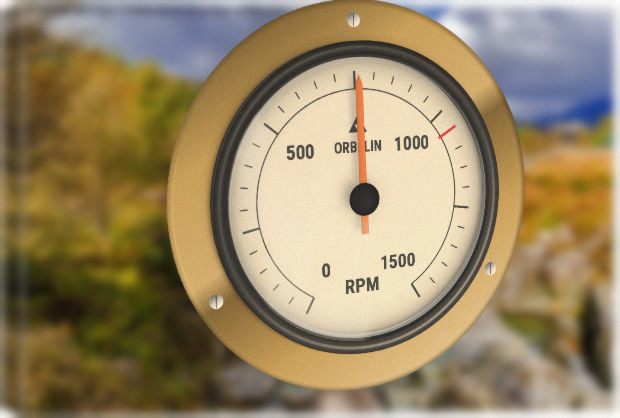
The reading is 750,rpm
